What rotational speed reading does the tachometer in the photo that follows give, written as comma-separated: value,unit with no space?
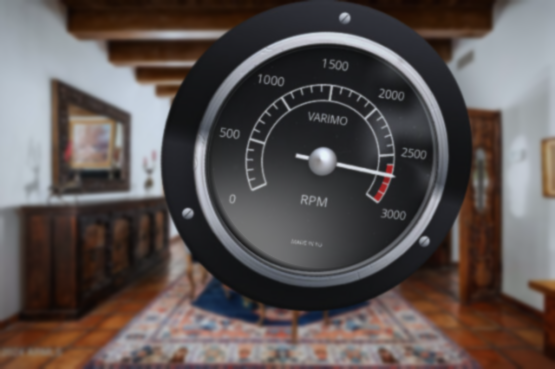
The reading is 2700,rpm
